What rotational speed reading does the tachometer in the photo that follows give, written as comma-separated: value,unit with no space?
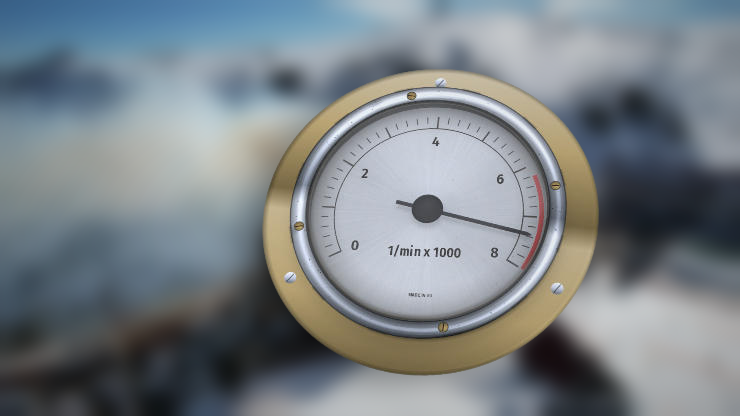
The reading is 7400,rpm
